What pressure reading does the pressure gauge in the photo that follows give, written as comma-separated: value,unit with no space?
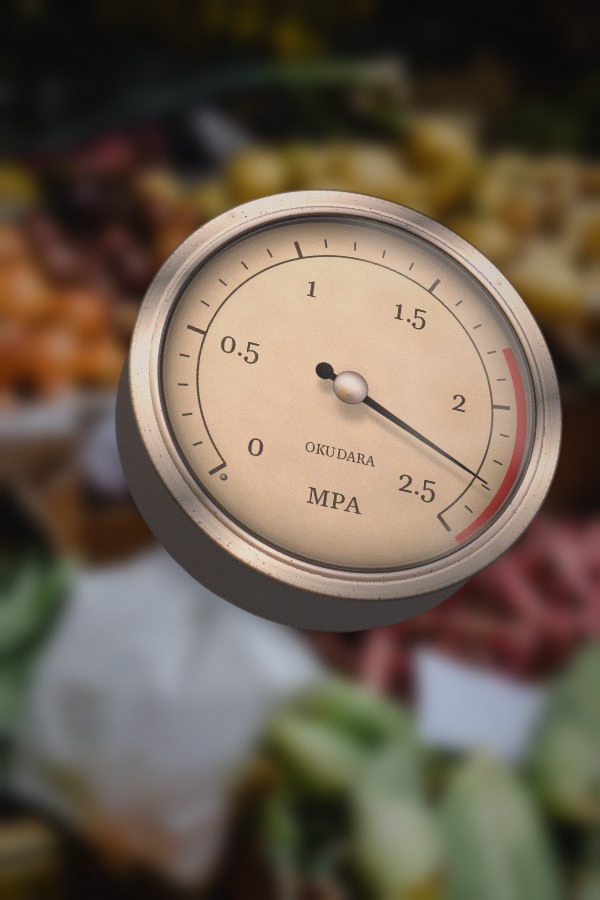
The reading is 2.3,MPa
